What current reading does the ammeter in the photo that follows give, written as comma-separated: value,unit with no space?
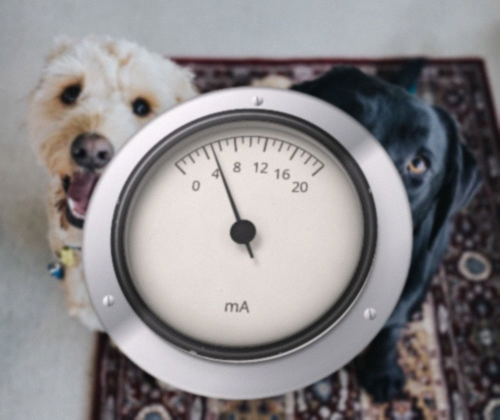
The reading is 5,mA
